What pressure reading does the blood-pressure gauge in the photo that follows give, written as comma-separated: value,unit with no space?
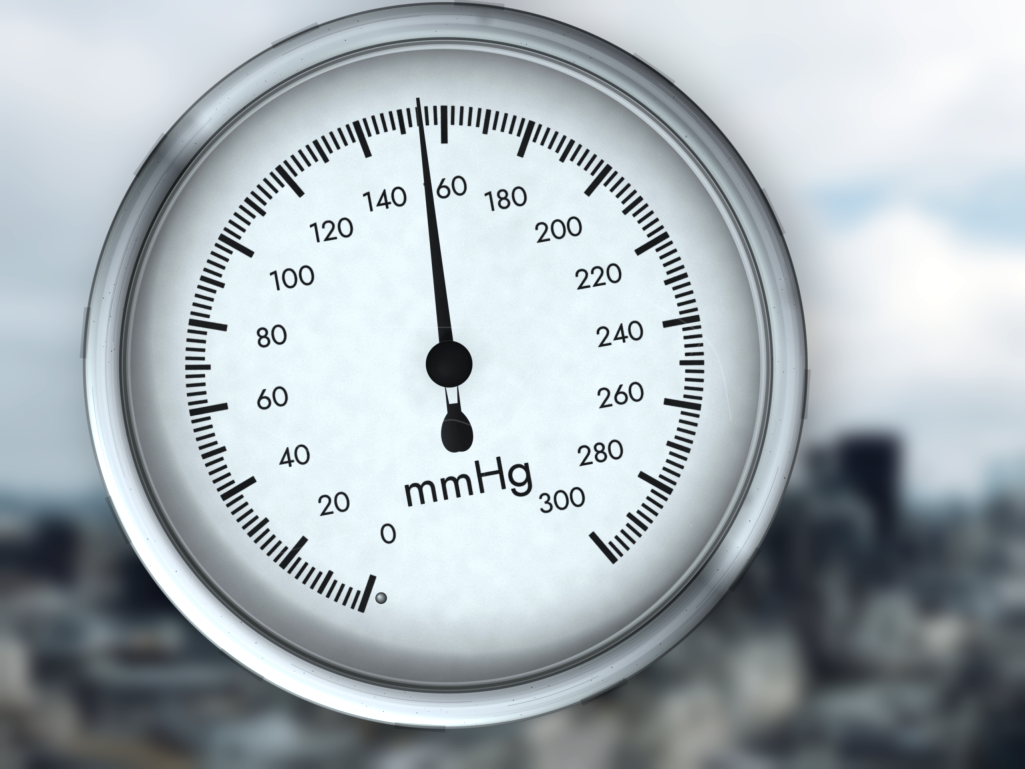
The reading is 154,mmHg
